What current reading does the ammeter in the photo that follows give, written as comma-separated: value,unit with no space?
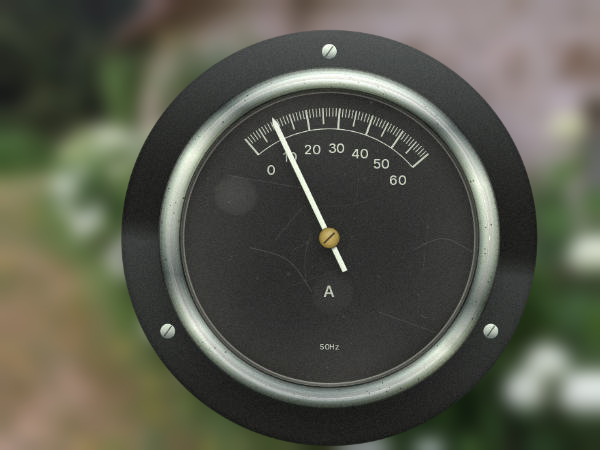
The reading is 10,A
